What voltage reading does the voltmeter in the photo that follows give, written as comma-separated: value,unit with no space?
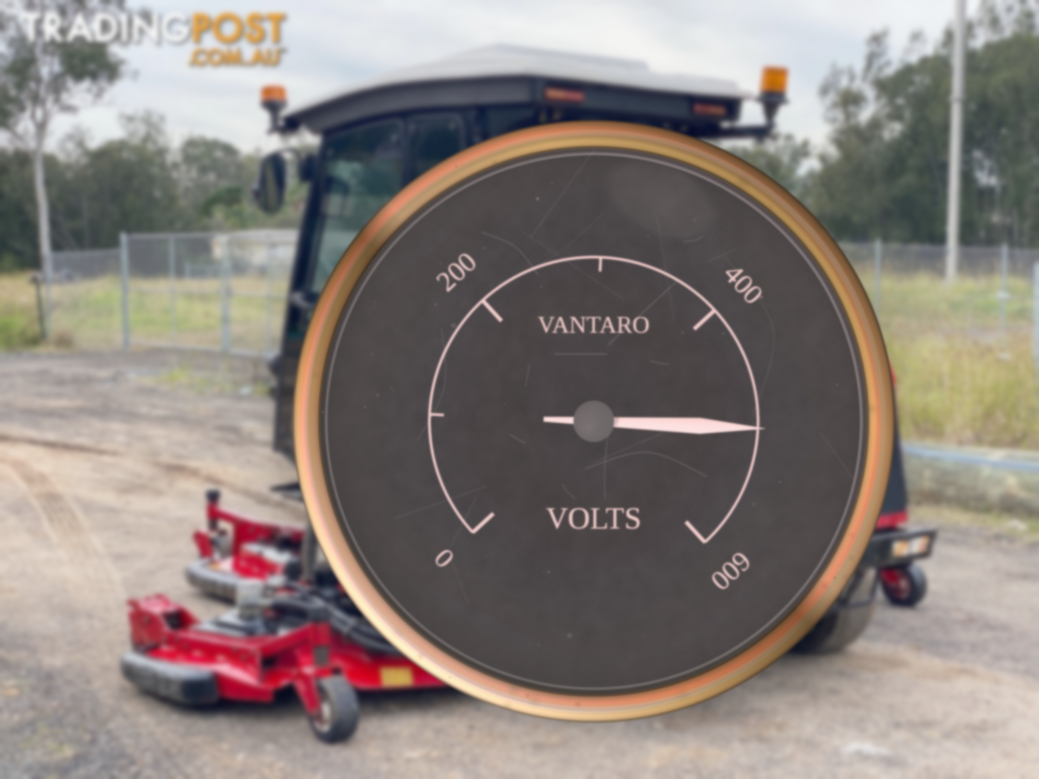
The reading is 500,V
